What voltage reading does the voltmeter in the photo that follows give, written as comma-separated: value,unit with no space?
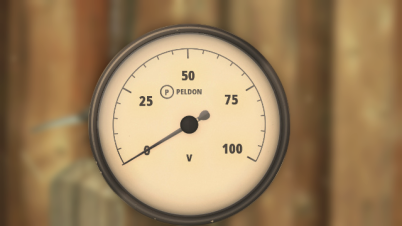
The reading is 0,V
